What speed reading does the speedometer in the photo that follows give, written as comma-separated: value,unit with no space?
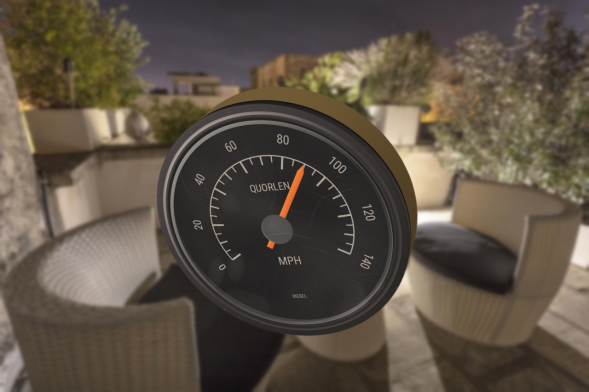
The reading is 90,mph
